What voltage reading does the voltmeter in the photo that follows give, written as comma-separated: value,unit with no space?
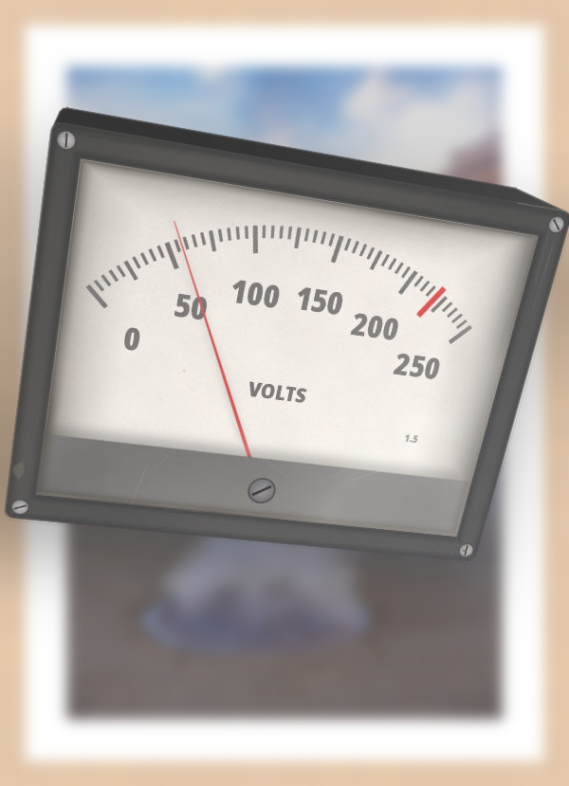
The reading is 57.5,V
